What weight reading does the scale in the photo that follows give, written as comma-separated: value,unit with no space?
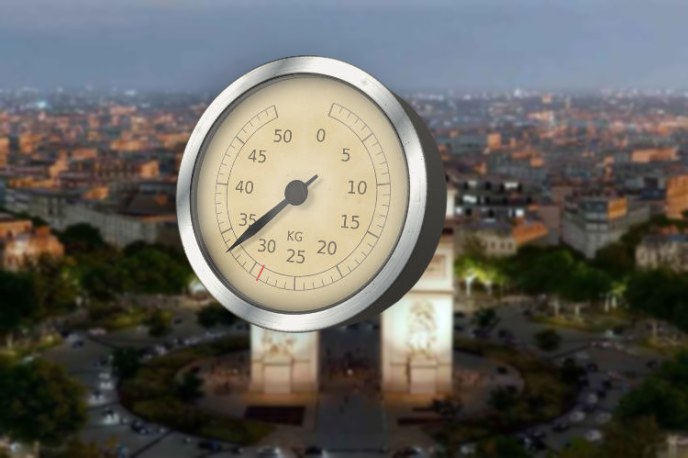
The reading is 33,kg
